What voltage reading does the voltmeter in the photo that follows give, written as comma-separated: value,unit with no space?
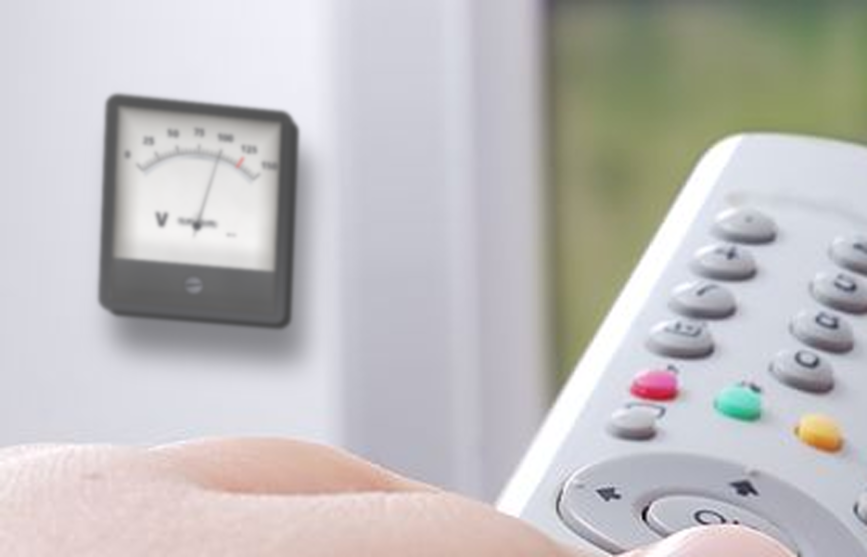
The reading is 100,V
